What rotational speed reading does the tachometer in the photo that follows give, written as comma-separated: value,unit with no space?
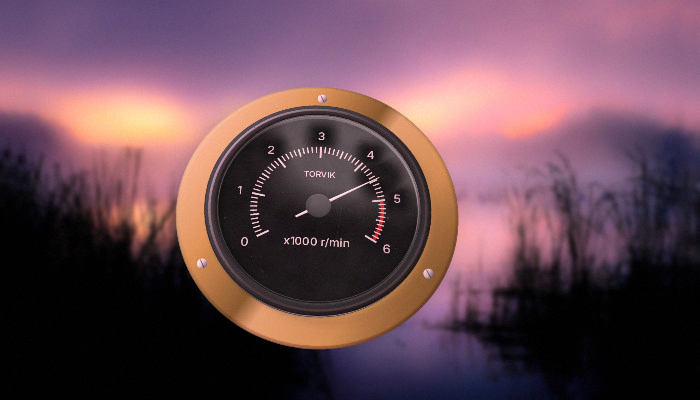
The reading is 4500,rpm
